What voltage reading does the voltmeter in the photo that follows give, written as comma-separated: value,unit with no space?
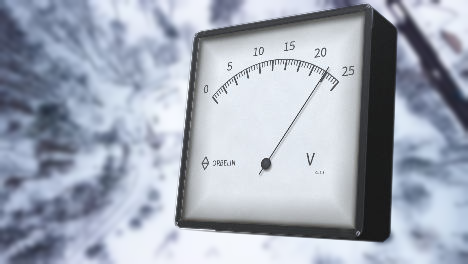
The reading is 22.5,V
